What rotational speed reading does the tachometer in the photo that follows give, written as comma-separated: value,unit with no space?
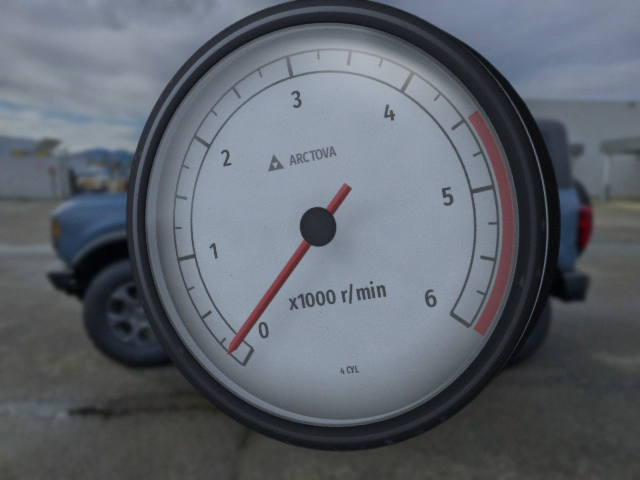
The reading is 125,rpm
